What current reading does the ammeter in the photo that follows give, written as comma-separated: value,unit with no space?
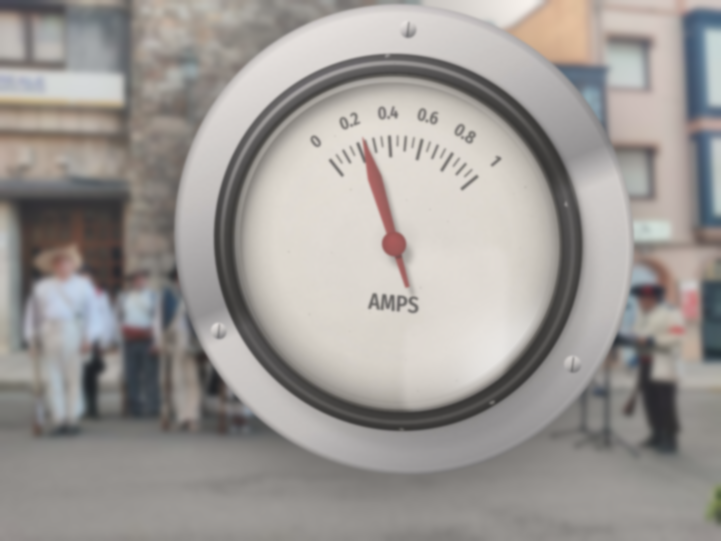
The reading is 0.25,A
